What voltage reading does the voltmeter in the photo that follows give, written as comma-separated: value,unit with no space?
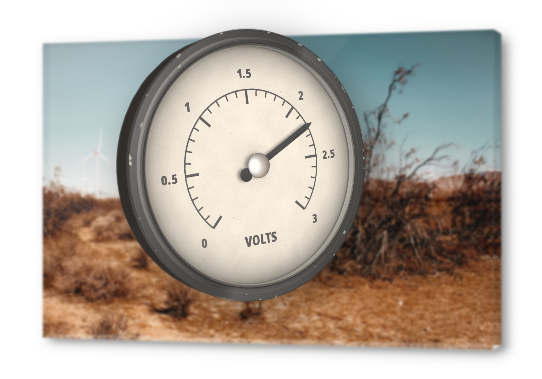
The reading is 2.2,V
